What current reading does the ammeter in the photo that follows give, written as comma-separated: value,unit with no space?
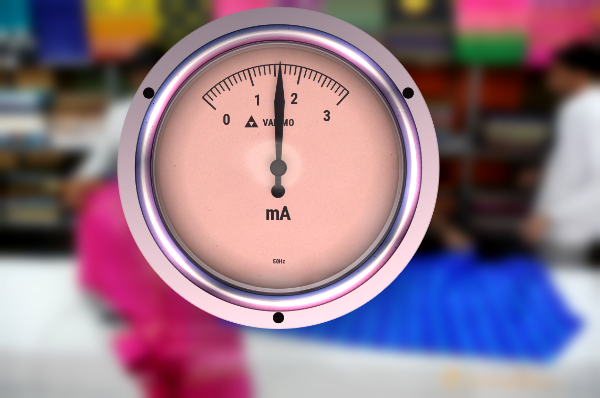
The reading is 1.6,mA
